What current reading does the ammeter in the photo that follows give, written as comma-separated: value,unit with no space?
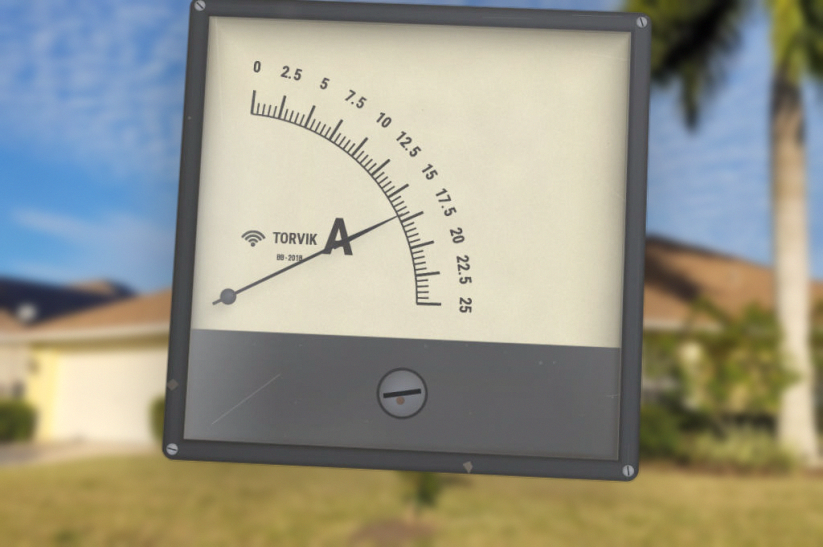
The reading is 17,A
